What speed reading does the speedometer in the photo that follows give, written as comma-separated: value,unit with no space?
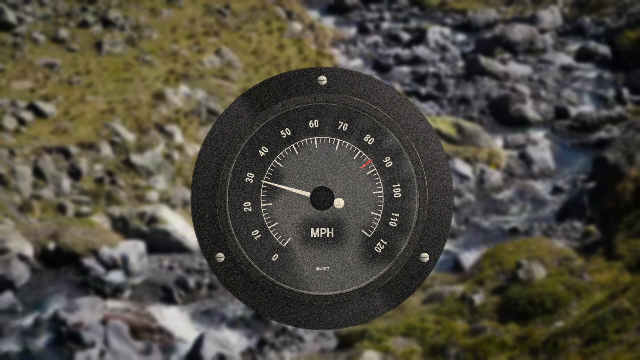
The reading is 30,mph
